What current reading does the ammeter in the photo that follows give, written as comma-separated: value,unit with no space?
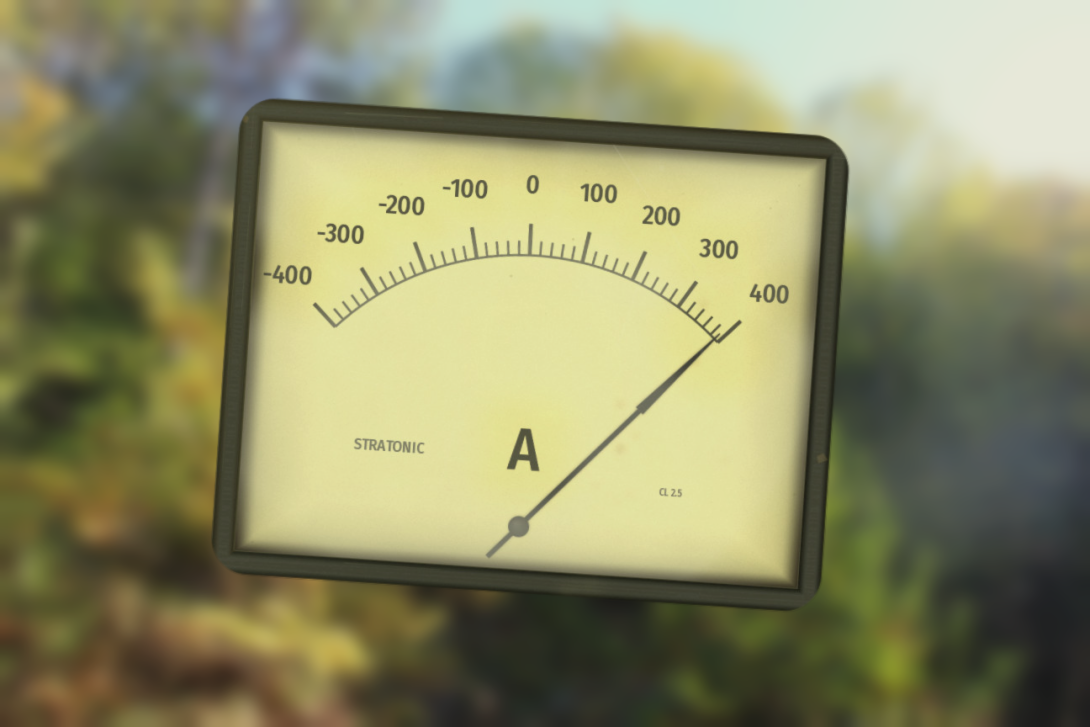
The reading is 390,A
